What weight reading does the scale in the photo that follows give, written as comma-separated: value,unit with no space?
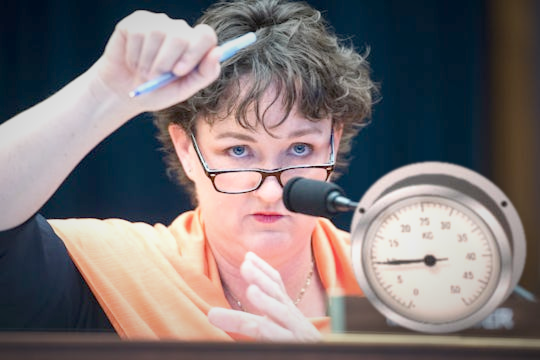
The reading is 10,kg
